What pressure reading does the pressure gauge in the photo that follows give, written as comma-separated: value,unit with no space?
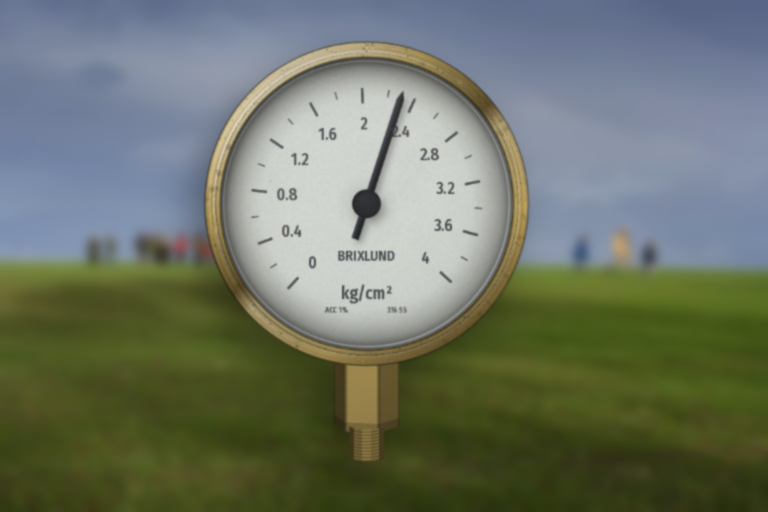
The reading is 2.3,kg/cm²
